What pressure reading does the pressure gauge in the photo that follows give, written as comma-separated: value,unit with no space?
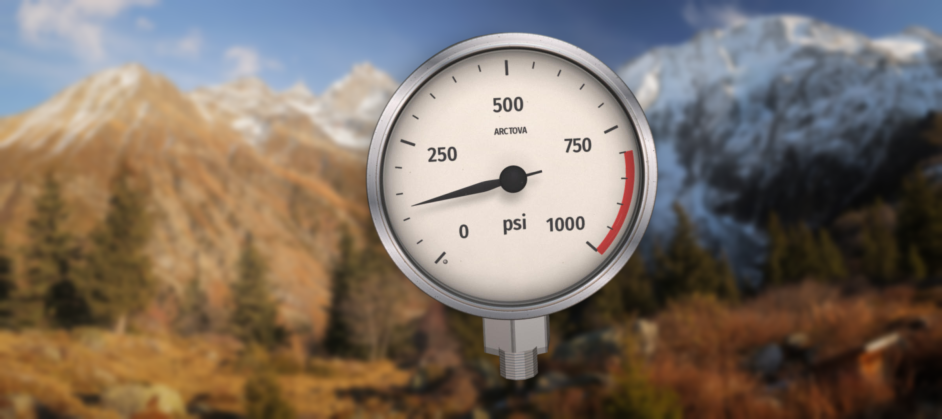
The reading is 125,psi
